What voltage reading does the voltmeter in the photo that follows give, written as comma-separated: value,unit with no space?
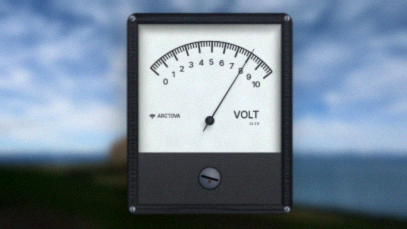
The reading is 8,V
